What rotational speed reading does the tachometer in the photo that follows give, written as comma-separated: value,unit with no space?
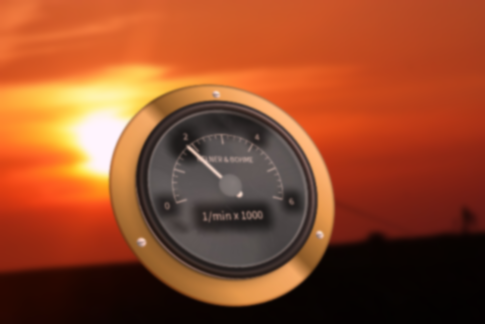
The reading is 1800,rpm
